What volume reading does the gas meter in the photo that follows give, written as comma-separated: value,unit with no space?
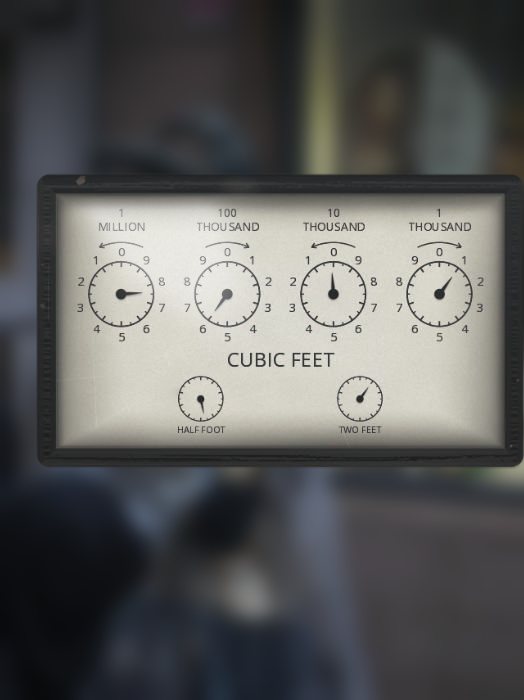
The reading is 760100,ft³
